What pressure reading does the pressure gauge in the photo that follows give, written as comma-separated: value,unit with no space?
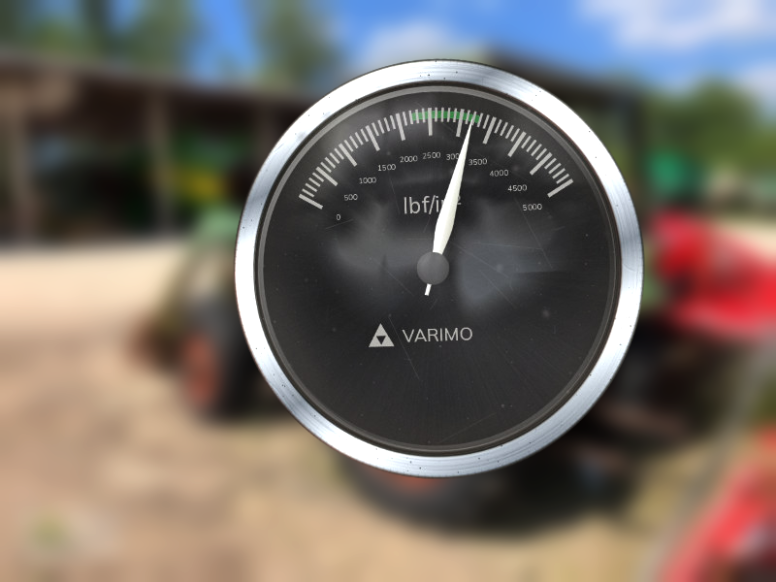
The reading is 3200,psi
